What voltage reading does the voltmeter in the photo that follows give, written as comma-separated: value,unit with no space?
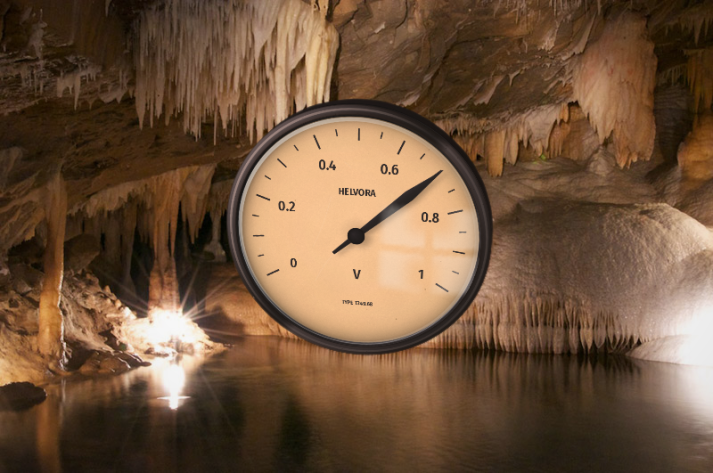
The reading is 0.7,V
